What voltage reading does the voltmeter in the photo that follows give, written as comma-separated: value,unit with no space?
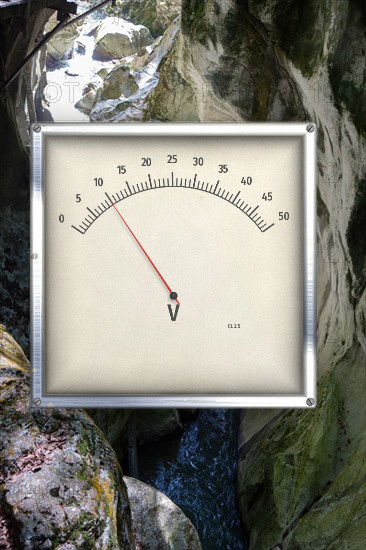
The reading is 10,V
